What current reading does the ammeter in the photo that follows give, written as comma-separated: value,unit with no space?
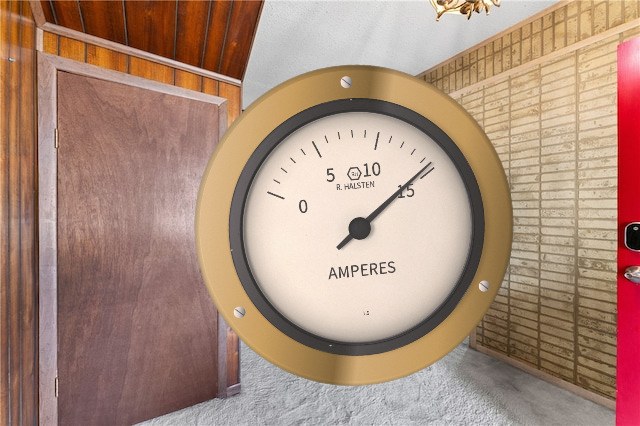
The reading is 14.5,A
